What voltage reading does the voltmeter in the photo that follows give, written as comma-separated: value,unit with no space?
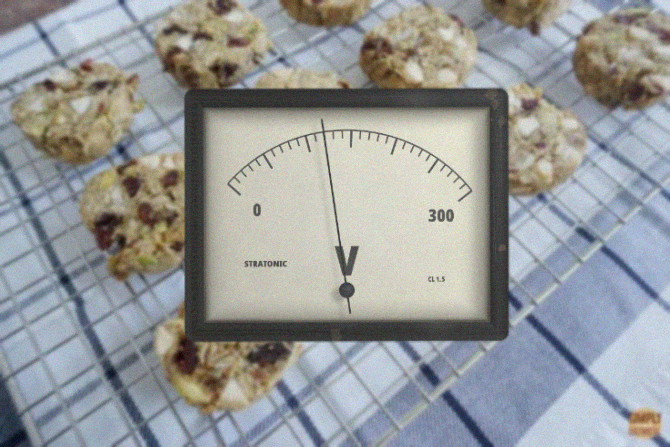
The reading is 120,V
